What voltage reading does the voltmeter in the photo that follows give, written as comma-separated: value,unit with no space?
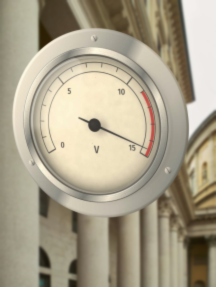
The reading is 14.5,V
